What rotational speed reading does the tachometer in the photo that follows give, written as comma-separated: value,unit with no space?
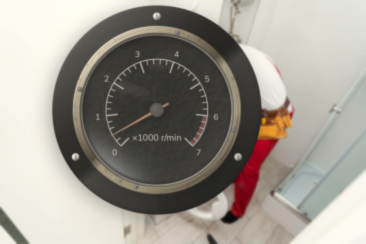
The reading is 400,rpm
